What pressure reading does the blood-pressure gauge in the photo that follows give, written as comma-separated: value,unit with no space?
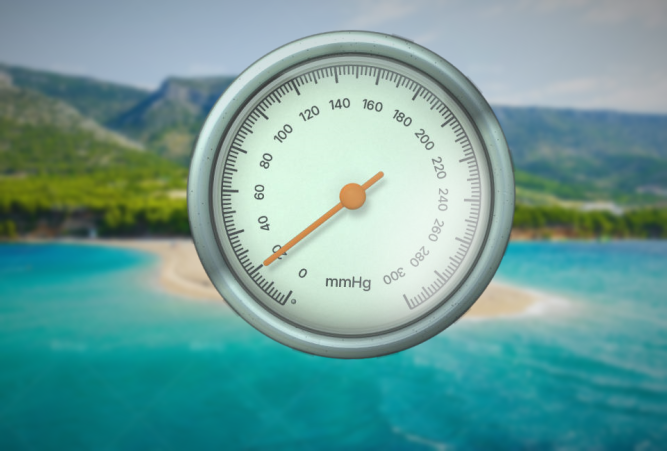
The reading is 20,mmHg
